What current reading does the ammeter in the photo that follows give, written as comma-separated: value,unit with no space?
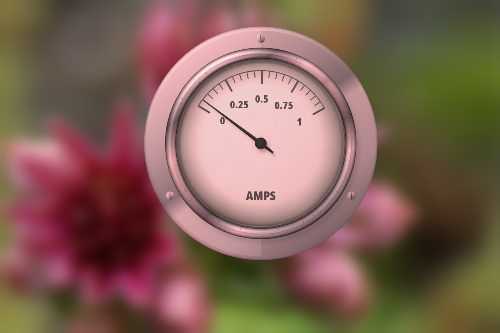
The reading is 0.05,A
